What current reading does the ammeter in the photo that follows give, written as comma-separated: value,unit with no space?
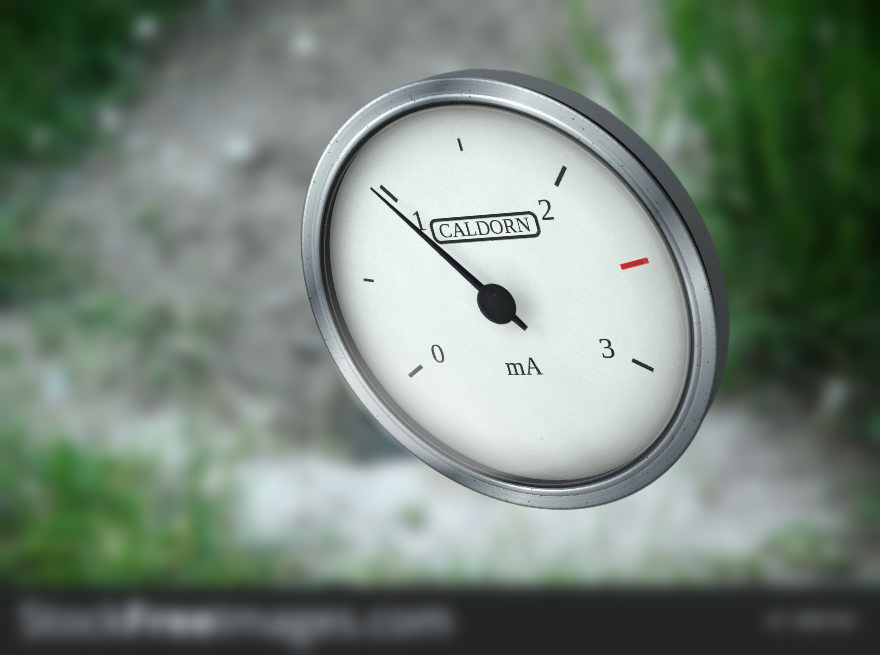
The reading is 1,mA
